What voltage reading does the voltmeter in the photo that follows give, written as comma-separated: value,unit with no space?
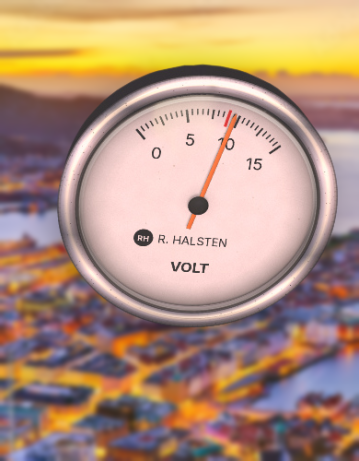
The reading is 9.5,V
